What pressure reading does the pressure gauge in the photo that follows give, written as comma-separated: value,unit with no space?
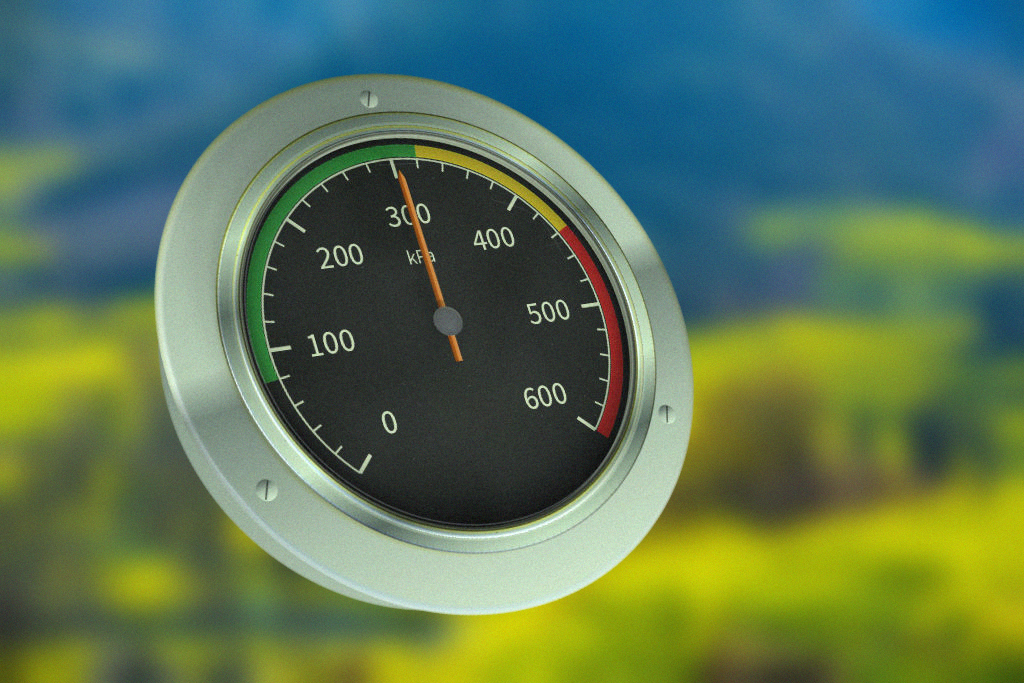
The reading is 300,kPa
